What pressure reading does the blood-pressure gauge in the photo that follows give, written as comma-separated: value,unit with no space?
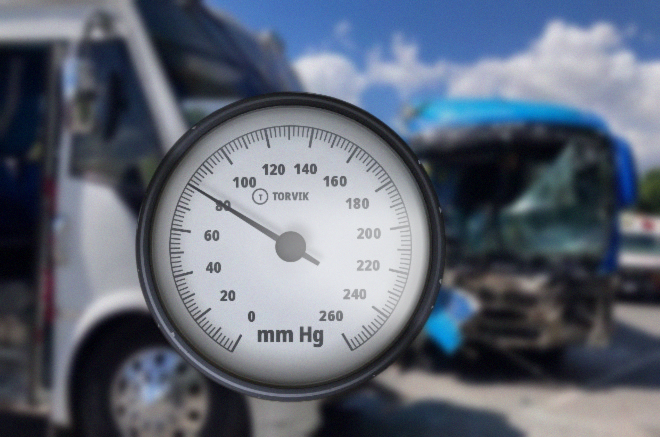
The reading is 80,mmHg
